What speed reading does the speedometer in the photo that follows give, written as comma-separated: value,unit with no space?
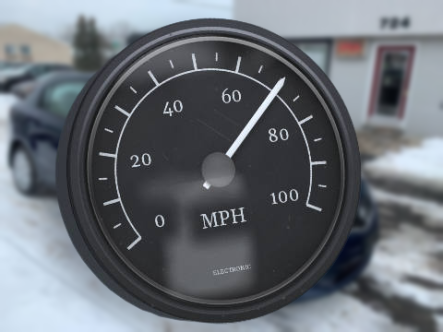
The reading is 70,mph
